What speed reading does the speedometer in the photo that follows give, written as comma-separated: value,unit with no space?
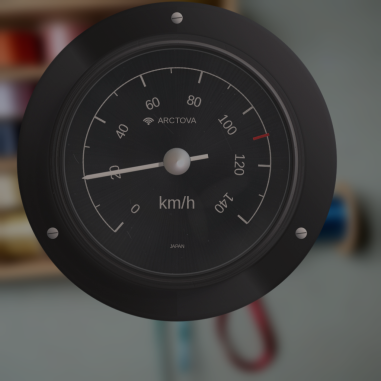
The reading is 20,km/h
